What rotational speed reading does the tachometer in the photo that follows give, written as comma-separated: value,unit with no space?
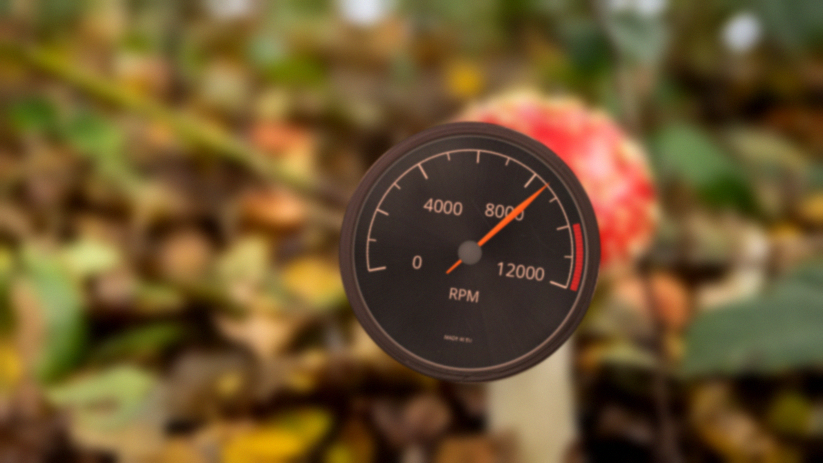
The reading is 8500,rpm
